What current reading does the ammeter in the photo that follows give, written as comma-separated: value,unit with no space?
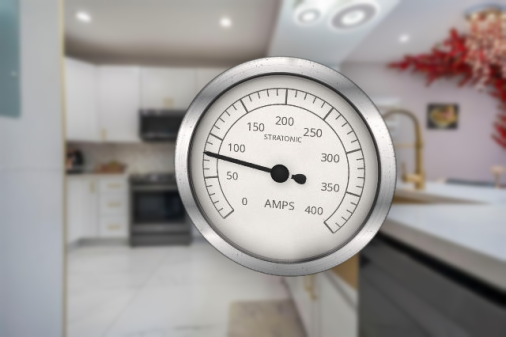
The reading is 80,A
